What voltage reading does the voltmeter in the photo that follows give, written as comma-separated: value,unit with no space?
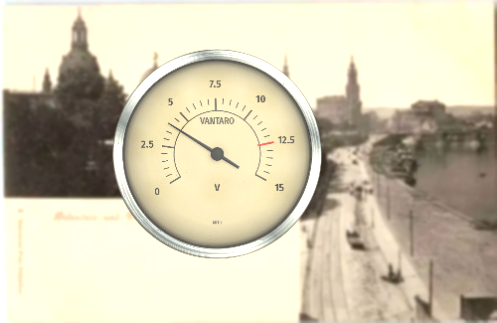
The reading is 4,V
